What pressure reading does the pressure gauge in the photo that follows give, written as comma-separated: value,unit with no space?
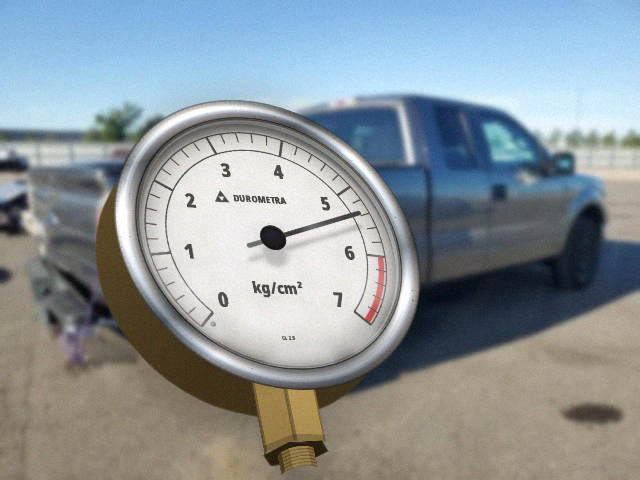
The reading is 5.4,kg/cm²
